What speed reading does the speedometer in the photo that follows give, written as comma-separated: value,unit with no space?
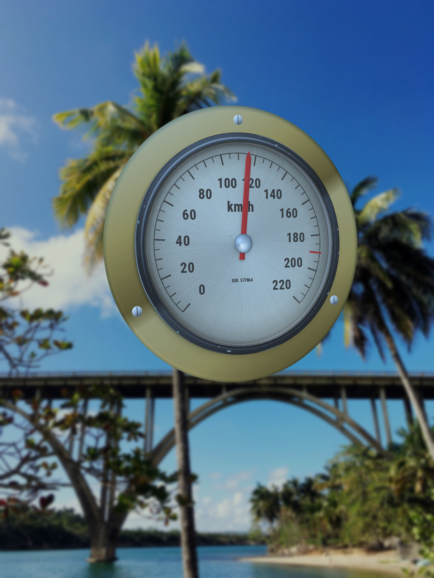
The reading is 115,km/h
